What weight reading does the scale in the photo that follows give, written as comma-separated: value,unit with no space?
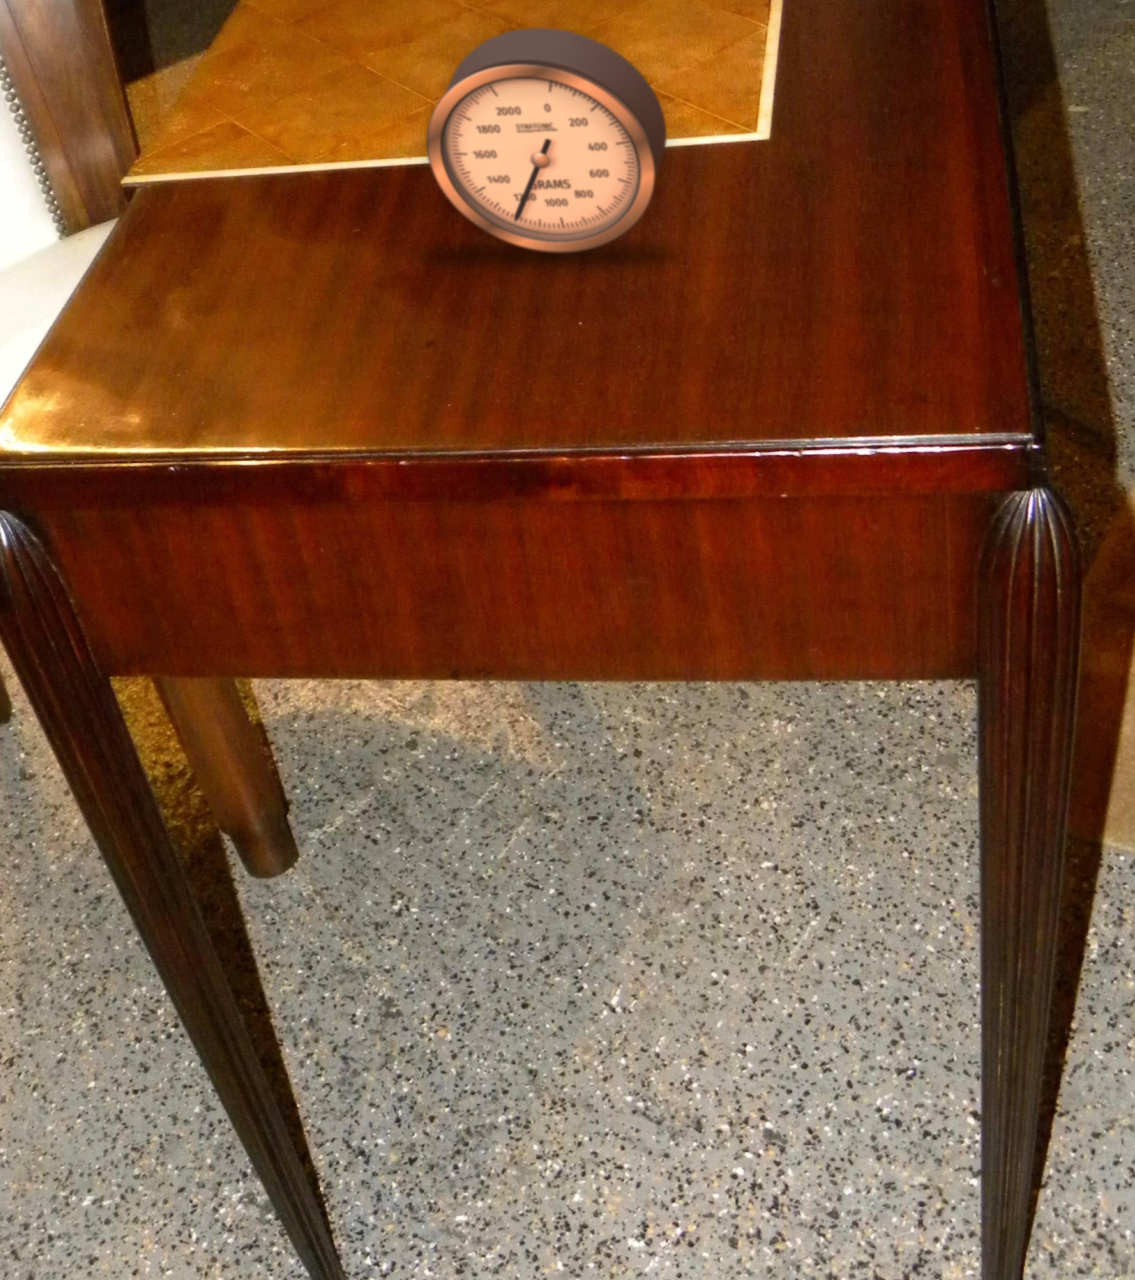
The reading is 1200,g
